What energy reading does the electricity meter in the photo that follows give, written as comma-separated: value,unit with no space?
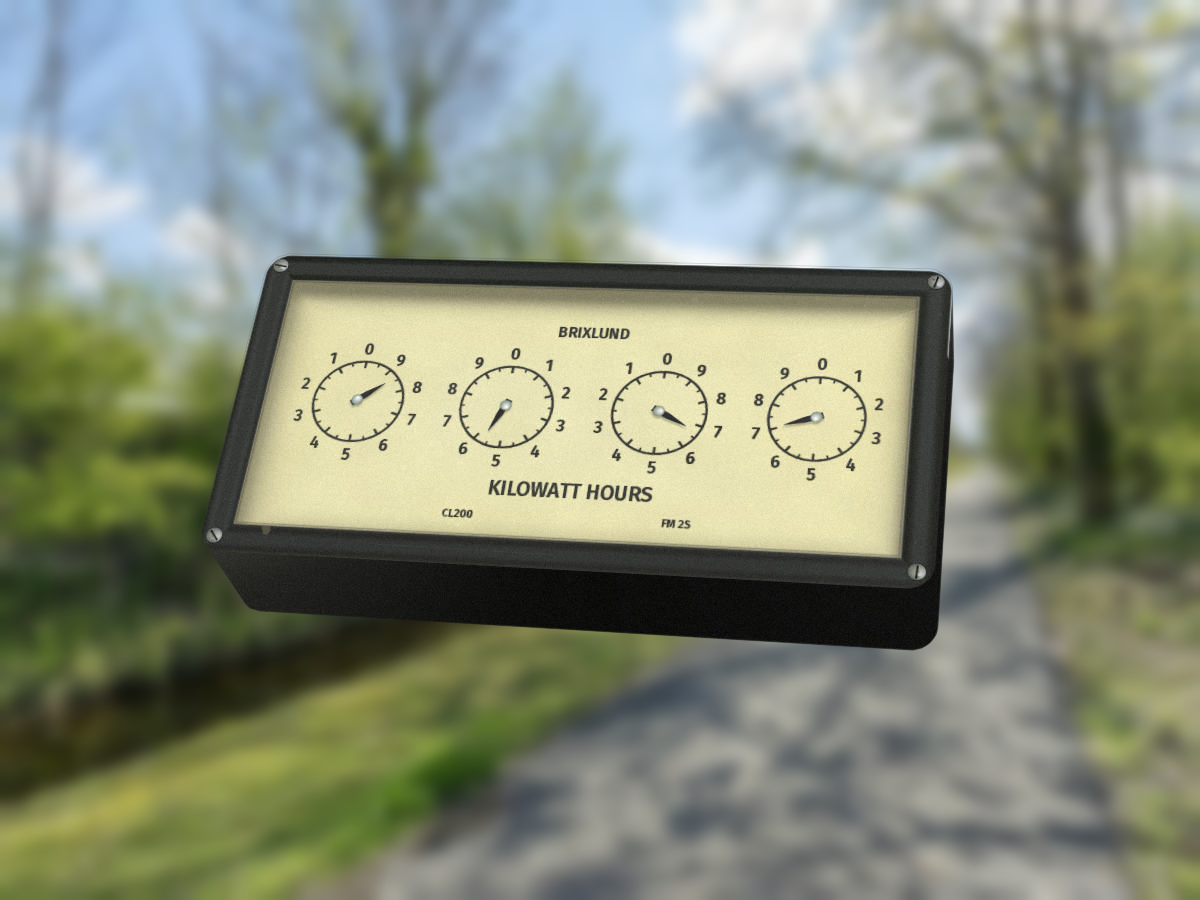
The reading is 8567,kWh
